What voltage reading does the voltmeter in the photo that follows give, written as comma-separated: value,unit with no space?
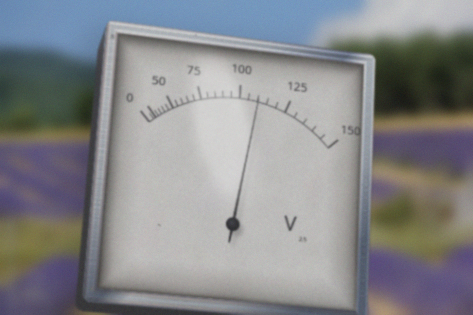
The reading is 110,V
